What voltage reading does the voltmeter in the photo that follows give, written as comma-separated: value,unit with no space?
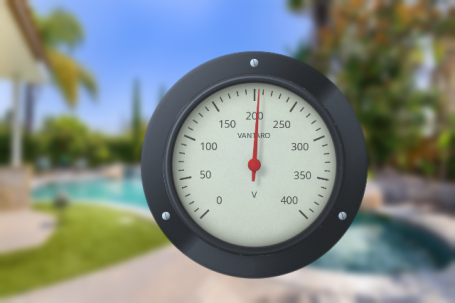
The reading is 205,V
